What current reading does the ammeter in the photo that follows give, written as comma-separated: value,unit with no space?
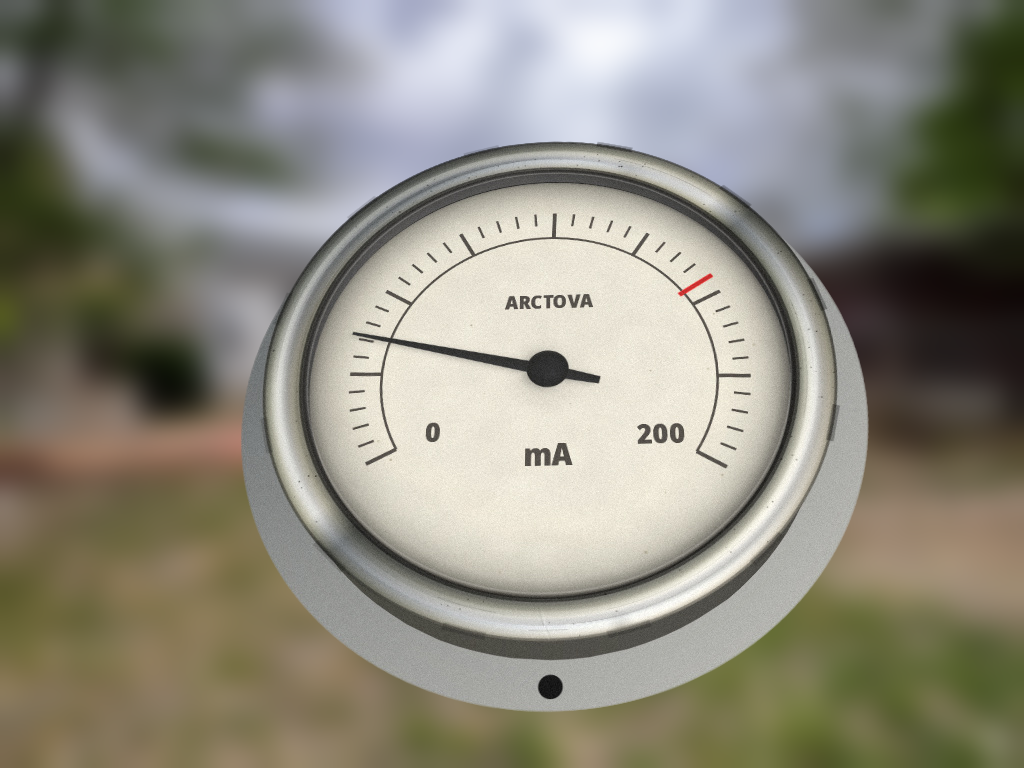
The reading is 35,mA
